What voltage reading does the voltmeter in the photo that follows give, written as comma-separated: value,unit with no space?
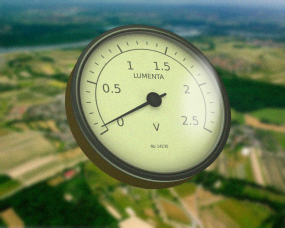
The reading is 0.05,V
